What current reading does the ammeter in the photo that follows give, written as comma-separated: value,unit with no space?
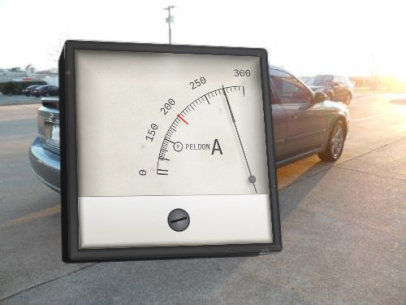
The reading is 275,A
